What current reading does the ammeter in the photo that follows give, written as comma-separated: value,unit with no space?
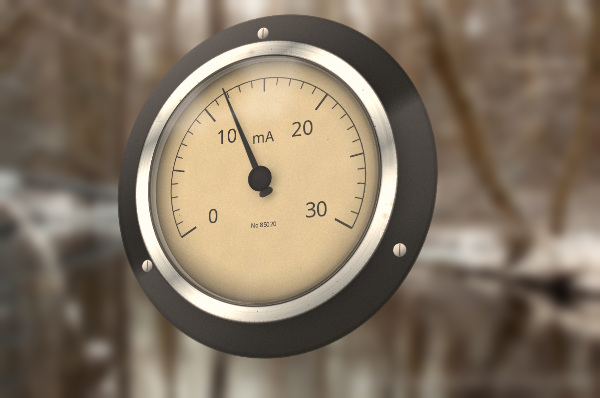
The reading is 12,mA
